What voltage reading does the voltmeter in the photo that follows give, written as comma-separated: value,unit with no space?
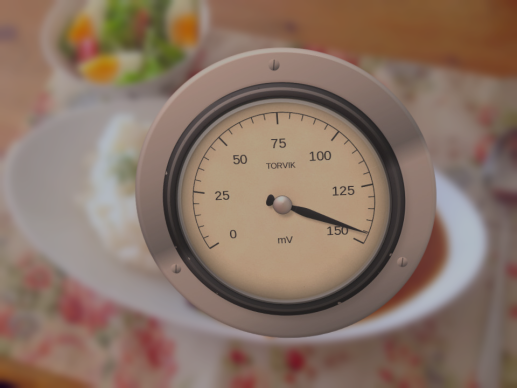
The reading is 145,mV
